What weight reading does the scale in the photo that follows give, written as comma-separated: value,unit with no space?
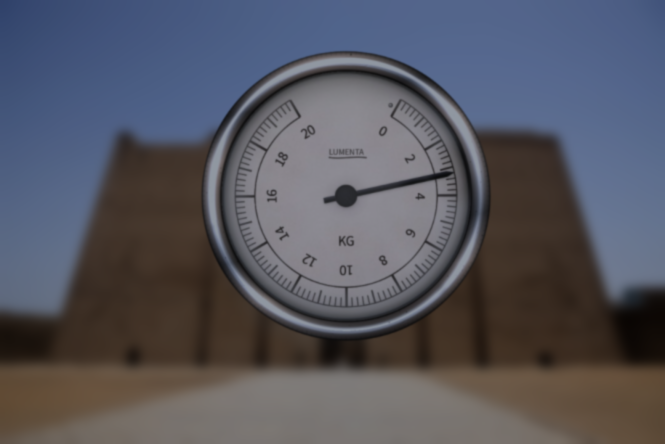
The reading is 3.2,kg
